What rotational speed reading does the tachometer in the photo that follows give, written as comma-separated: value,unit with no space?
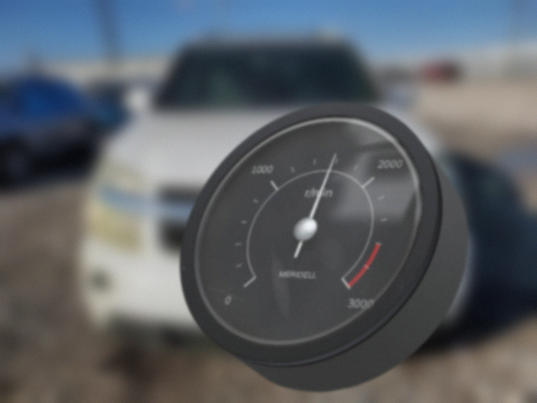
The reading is 1600,rpm
